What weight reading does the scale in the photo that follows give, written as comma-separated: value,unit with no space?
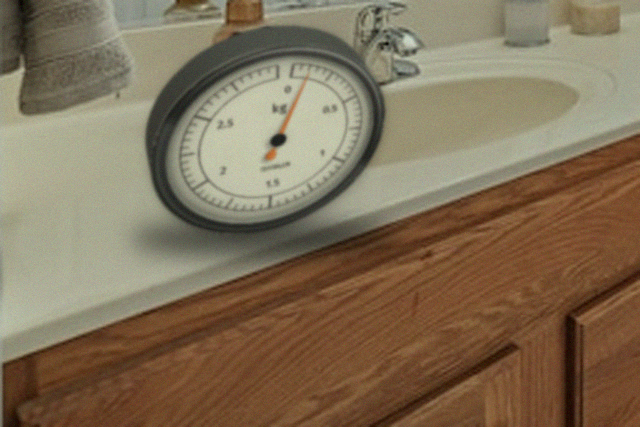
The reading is 0.1,kg
